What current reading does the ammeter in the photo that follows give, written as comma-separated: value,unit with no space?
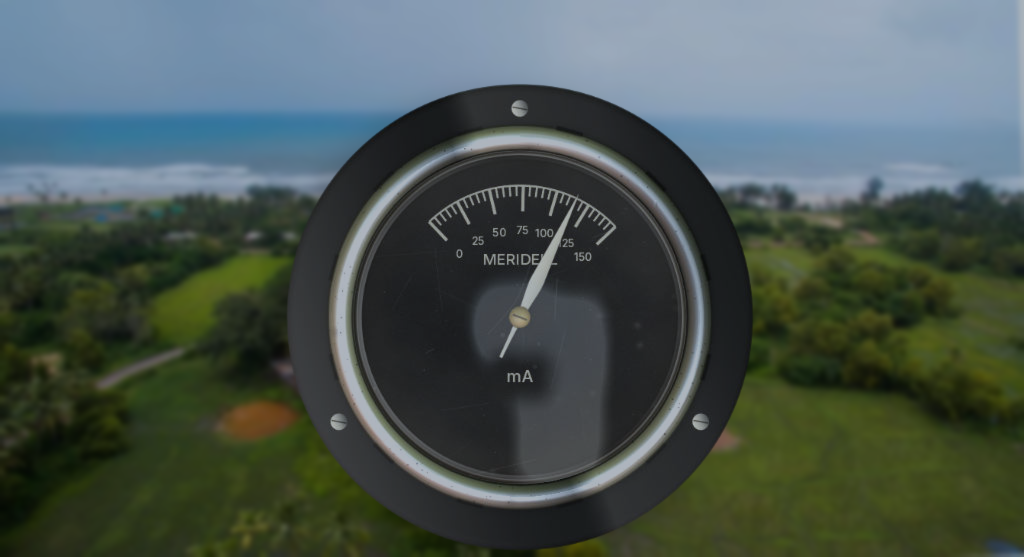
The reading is 115,mA
